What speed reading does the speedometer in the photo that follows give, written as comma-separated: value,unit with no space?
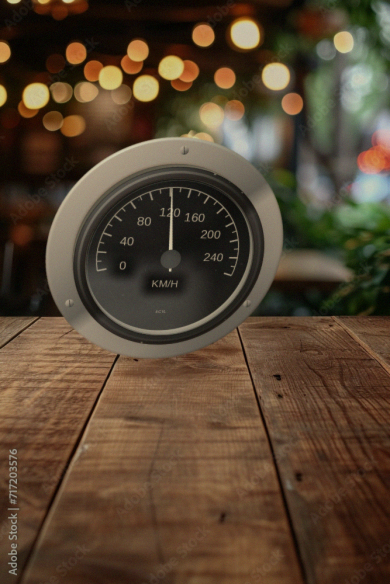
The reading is 120,km/h
